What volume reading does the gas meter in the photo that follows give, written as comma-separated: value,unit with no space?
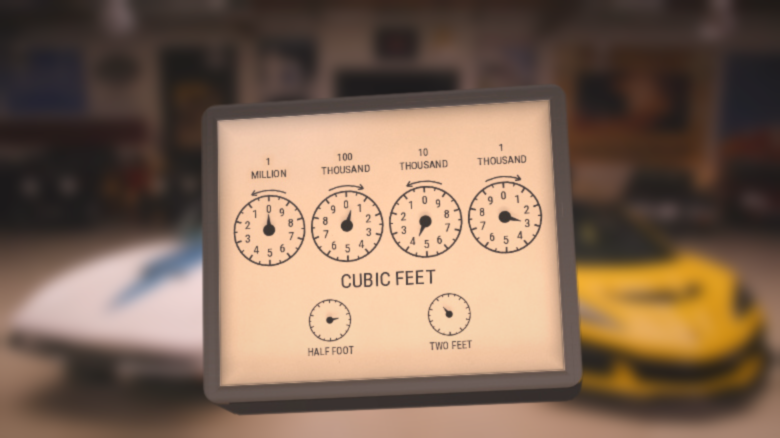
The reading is 4300,ft³
